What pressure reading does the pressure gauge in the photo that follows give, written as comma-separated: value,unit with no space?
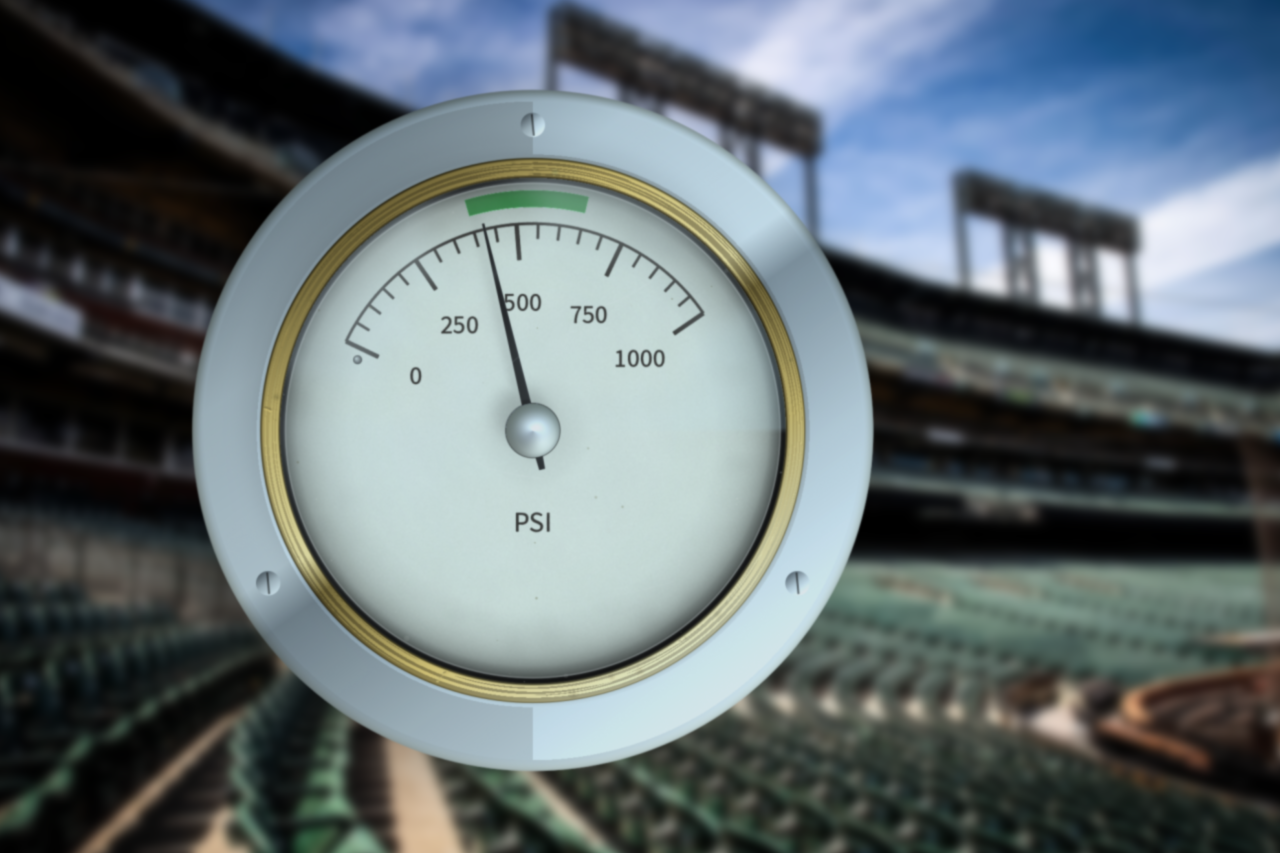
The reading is 425,psi
